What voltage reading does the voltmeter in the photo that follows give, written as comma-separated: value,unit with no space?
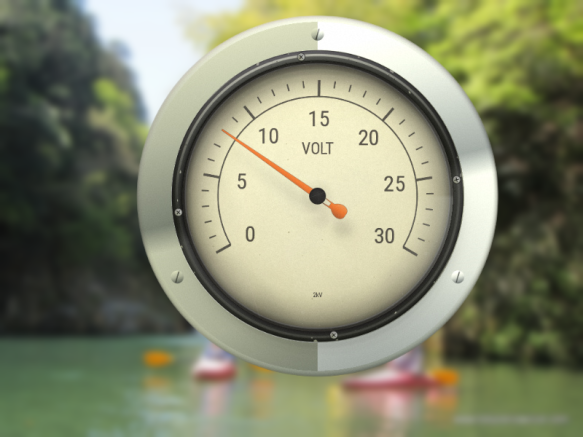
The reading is 8,V
